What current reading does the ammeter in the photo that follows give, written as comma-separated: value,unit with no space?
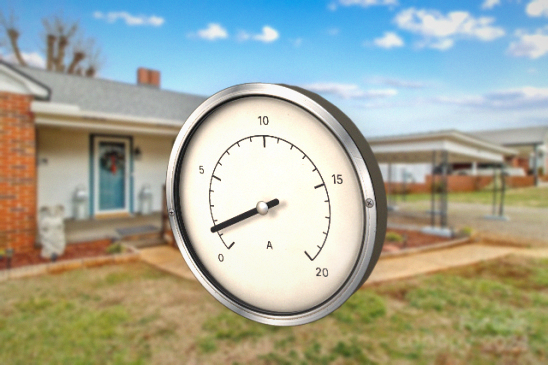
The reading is 1.5,A
